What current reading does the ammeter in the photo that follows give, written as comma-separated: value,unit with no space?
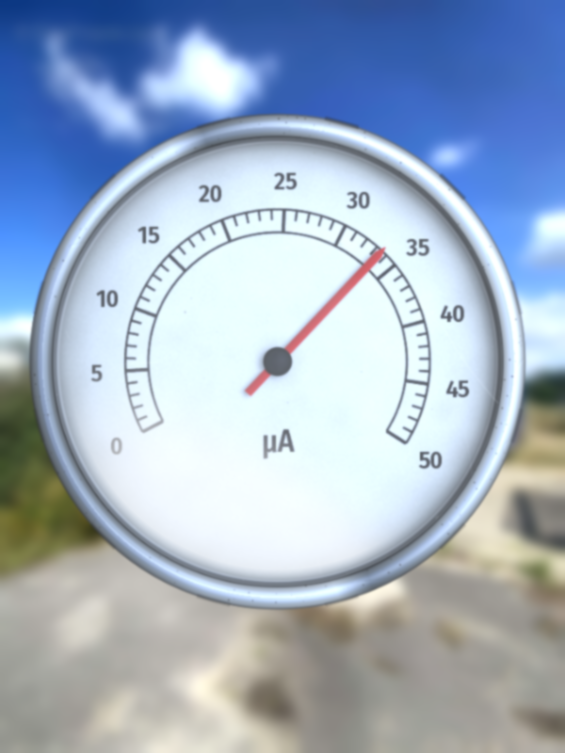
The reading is 33.5,µA
